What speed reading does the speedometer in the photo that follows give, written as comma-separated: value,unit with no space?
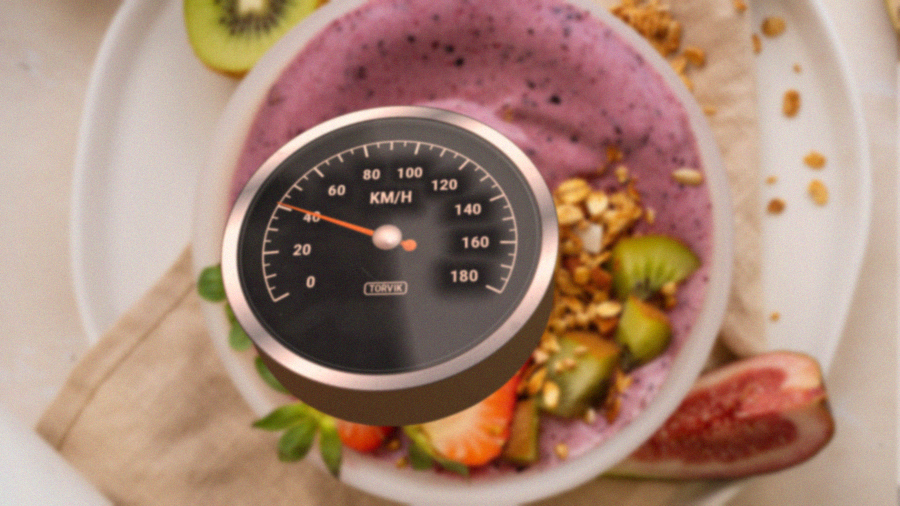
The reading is 40,km/h
